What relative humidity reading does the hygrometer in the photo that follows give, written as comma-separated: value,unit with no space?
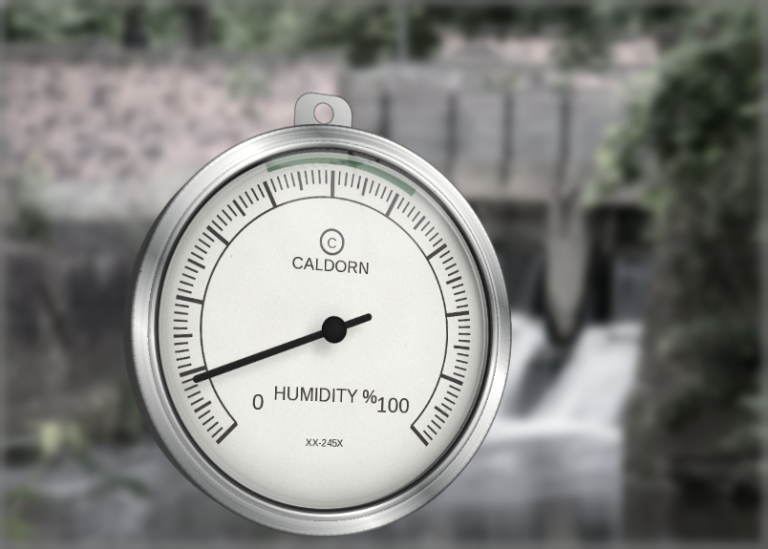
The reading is 9,%
